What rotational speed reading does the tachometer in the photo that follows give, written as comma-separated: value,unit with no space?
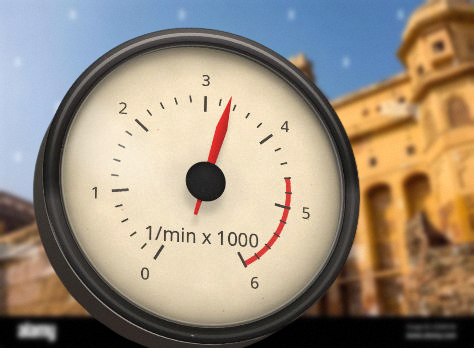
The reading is 3300,rpm
